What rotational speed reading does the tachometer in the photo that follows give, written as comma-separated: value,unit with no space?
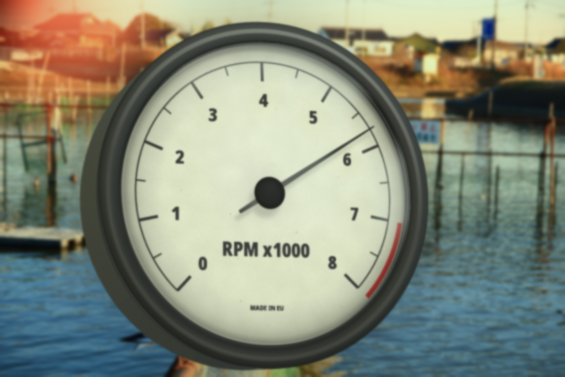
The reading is 5750,rpm
